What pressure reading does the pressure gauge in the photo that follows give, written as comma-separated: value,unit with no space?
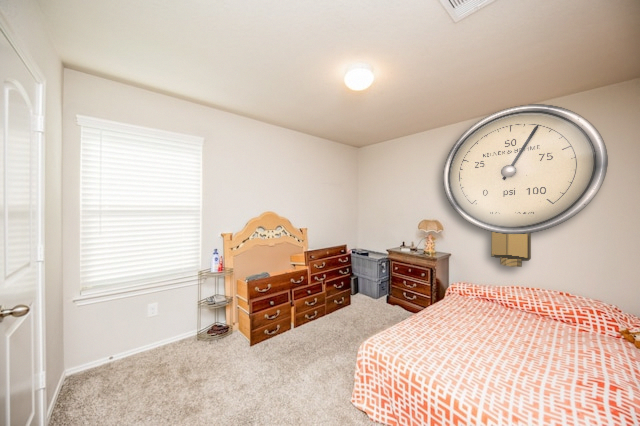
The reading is 60,psi
